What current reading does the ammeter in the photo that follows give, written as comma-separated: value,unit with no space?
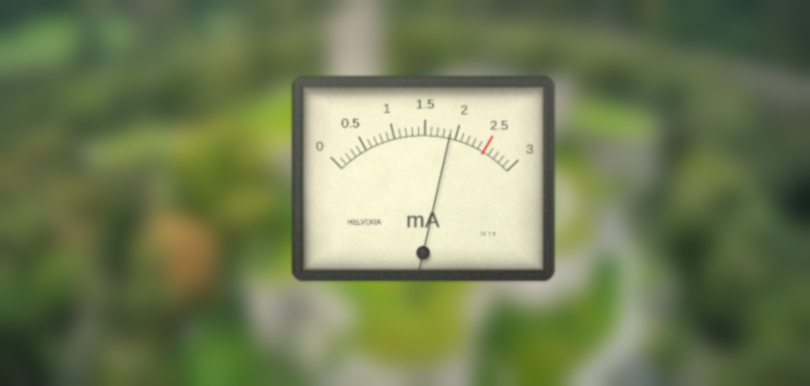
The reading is 1.9,mA
